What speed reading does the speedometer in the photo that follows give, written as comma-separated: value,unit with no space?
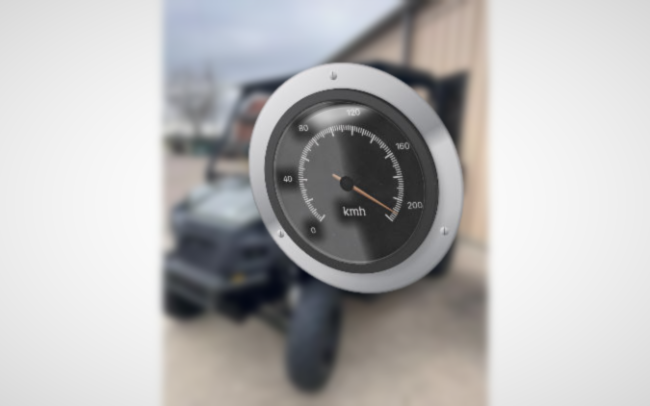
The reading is 210,km/h
